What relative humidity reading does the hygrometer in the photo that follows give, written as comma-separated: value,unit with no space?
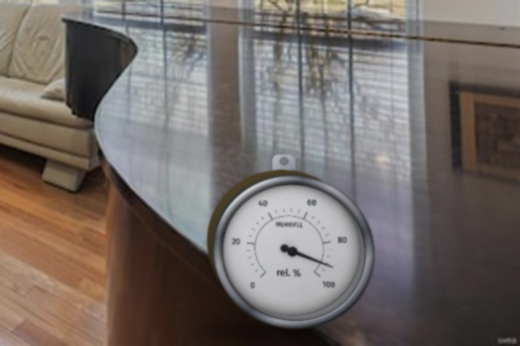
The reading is 92,%
